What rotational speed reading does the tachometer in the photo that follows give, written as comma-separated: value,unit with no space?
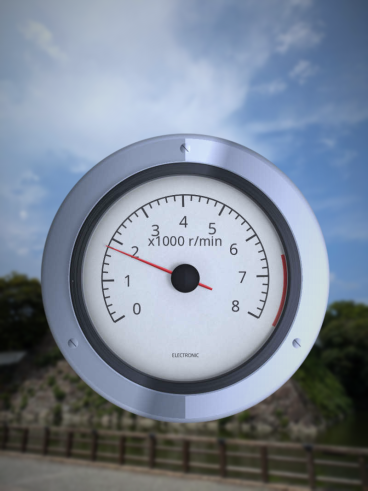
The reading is 1800,rpm
